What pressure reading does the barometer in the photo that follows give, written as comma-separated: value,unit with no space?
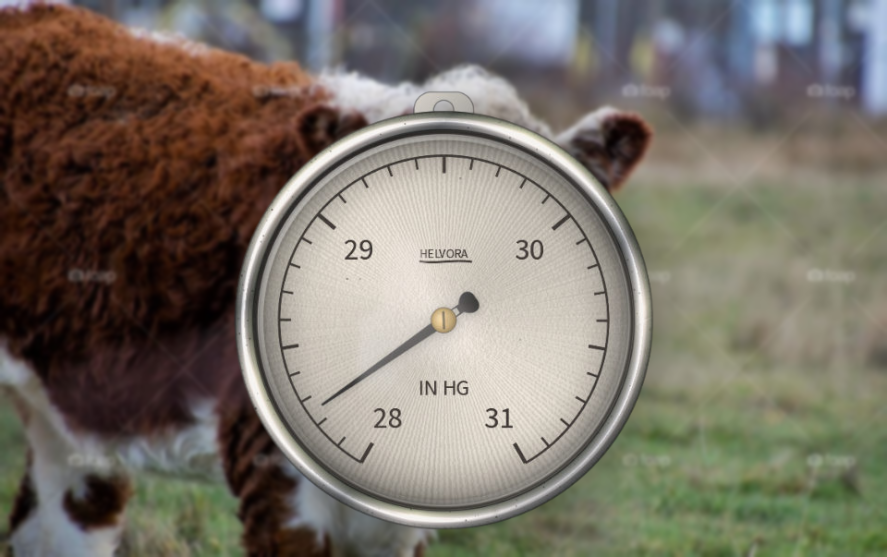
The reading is 28.25,inHg
